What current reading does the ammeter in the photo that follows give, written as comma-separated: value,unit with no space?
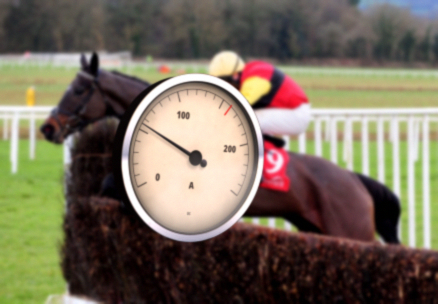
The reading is 55,A
